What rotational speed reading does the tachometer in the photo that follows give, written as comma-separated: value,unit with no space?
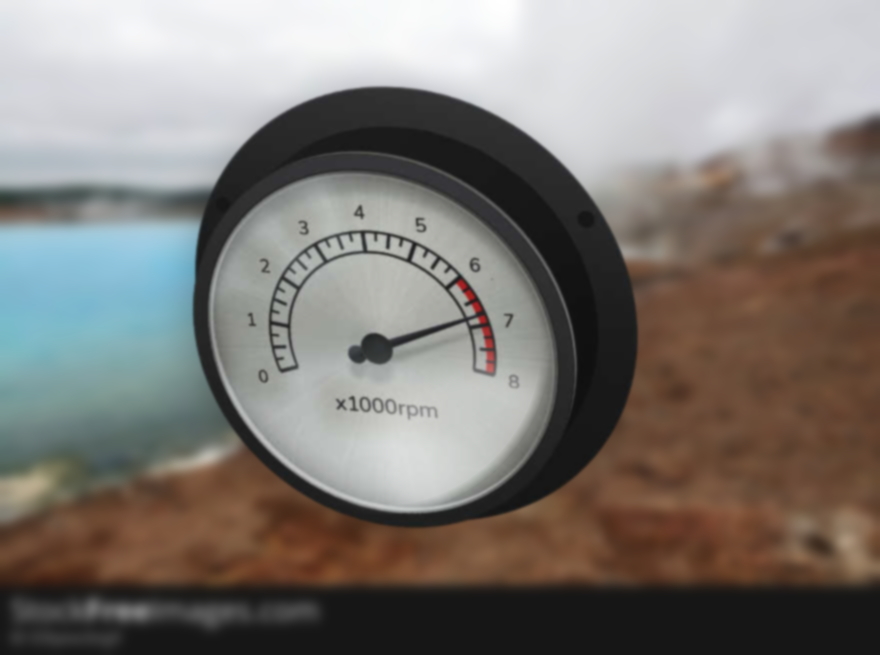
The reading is 6750,rpm
